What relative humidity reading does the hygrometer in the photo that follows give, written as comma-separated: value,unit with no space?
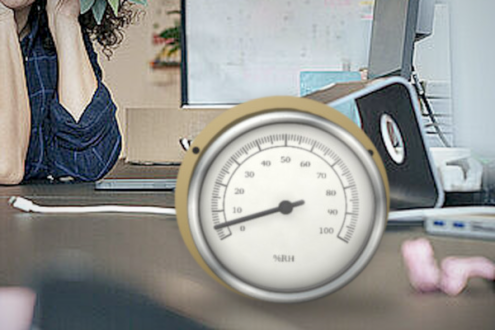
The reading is 5,%
